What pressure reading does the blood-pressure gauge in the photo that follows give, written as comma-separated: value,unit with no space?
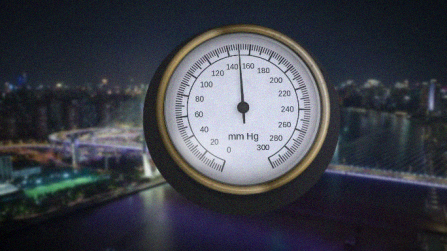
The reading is 150,mmHg
